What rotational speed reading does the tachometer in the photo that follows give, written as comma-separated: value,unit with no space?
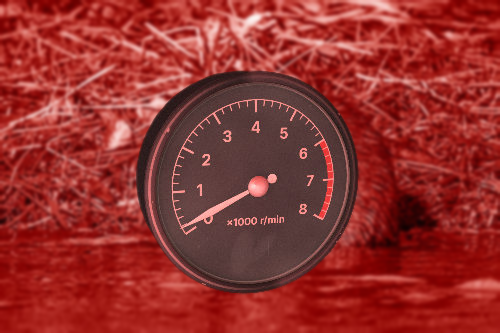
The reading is 200,rpm
